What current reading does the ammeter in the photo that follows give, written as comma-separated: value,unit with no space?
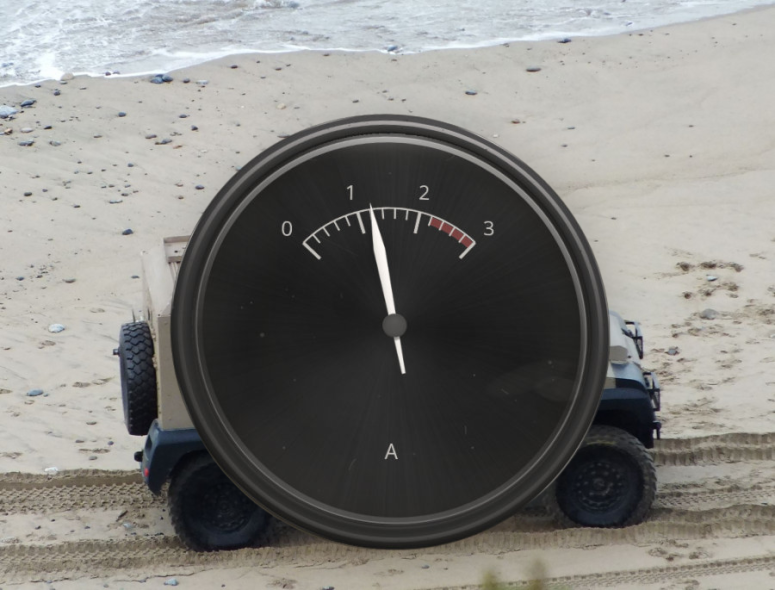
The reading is 1.2,A
